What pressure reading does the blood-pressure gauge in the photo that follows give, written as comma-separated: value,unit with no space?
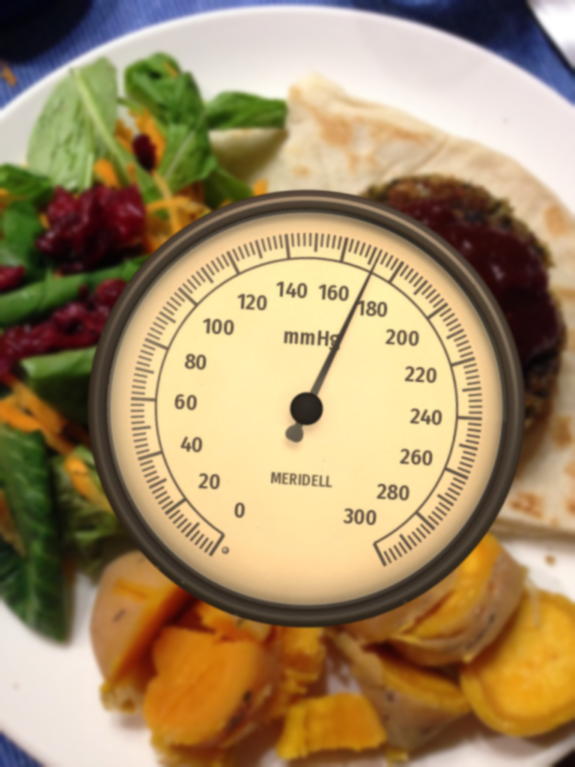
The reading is 172,mmHg
